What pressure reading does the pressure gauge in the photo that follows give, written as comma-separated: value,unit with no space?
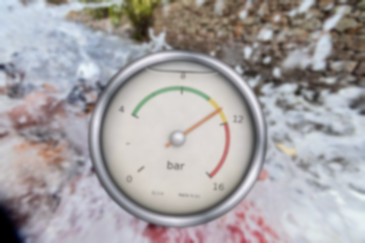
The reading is 11,bar
